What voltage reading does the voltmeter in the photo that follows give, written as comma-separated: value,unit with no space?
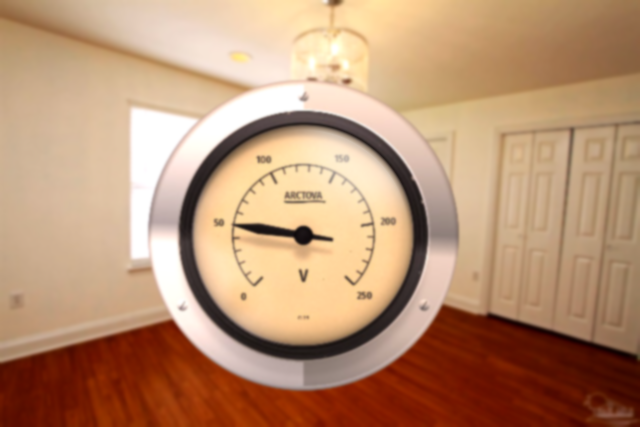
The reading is 50,V
